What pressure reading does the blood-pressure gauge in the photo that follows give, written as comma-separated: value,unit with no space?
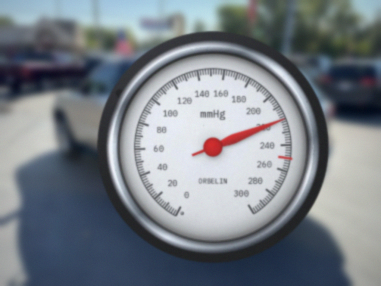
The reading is 220,mmHg
